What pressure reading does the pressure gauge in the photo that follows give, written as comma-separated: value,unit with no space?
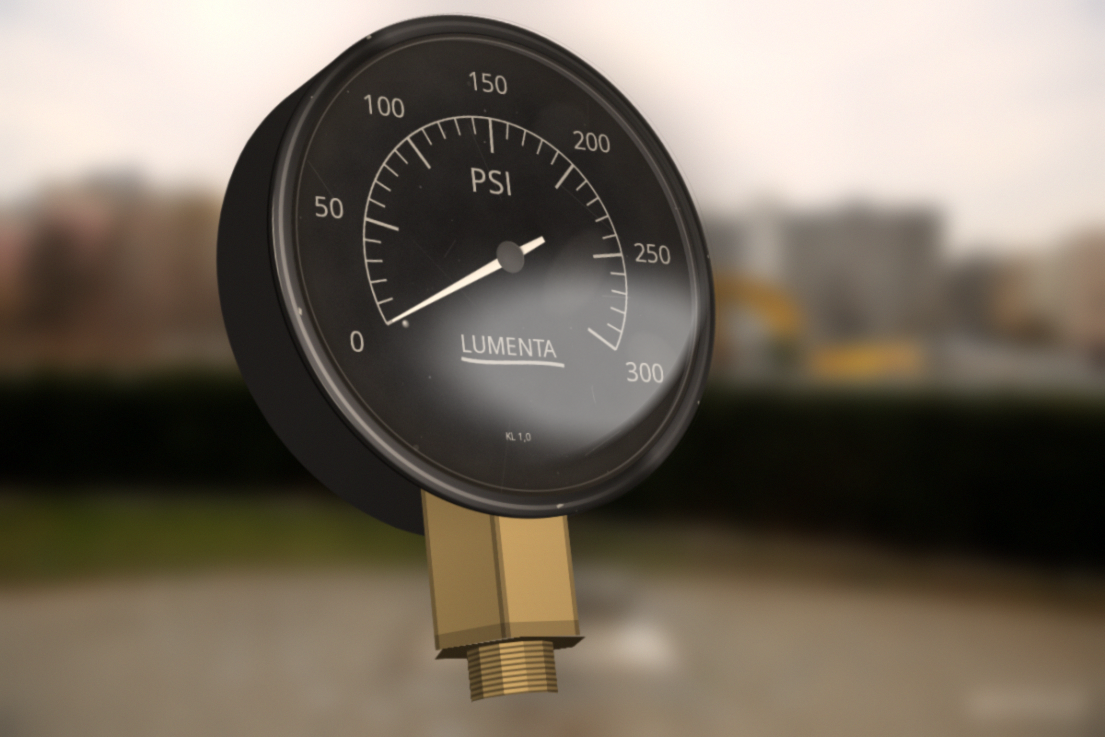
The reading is 0,psi
